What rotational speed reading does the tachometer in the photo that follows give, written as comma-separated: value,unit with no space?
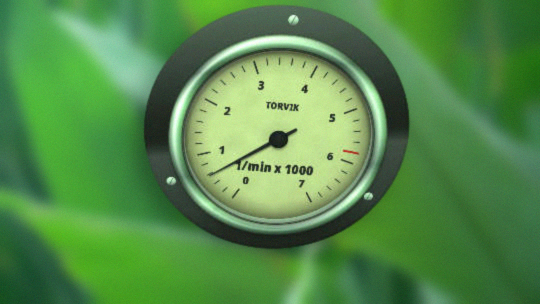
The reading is 600,rpm
